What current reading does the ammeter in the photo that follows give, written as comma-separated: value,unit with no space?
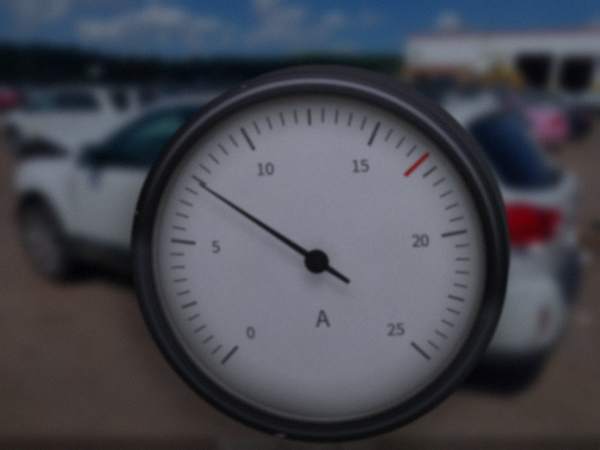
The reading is 7.5,A
